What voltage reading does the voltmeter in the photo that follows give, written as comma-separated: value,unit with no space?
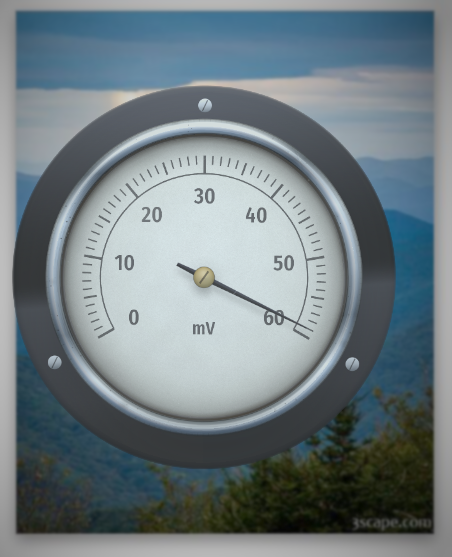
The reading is 59,mV
